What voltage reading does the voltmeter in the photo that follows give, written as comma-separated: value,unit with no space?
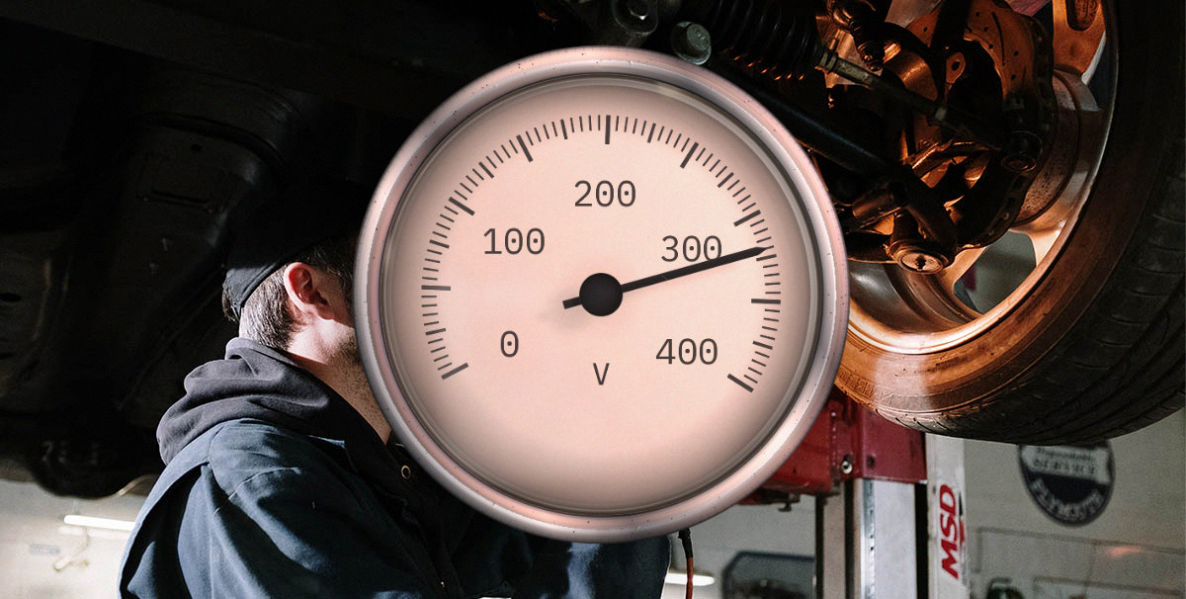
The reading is 320,V
